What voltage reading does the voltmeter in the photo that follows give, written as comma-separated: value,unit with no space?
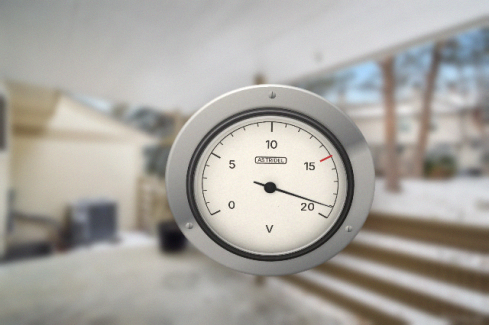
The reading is 19,V
